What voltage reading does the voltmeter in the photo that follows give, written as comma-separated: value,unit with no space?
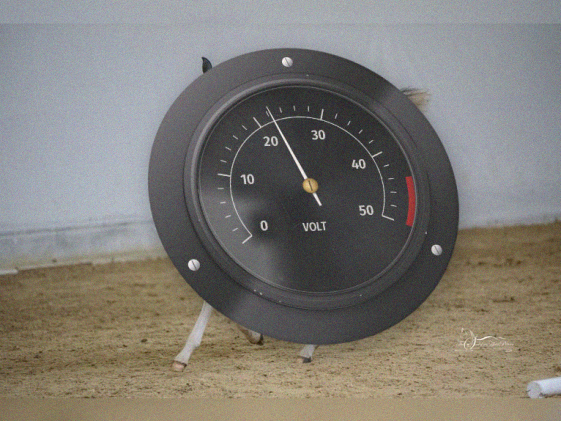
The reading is 22,V
